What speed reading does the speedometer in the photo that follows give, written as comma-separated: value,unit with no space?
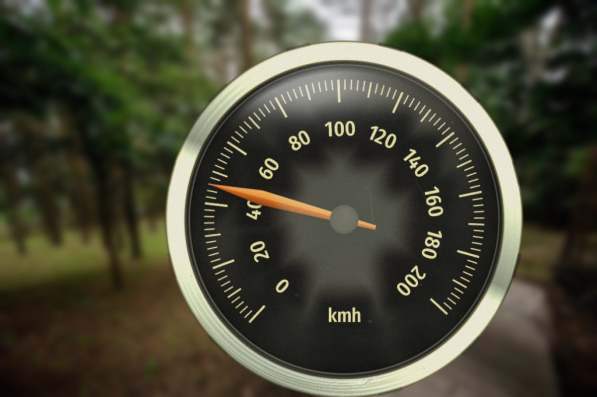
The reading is 46,km/h
